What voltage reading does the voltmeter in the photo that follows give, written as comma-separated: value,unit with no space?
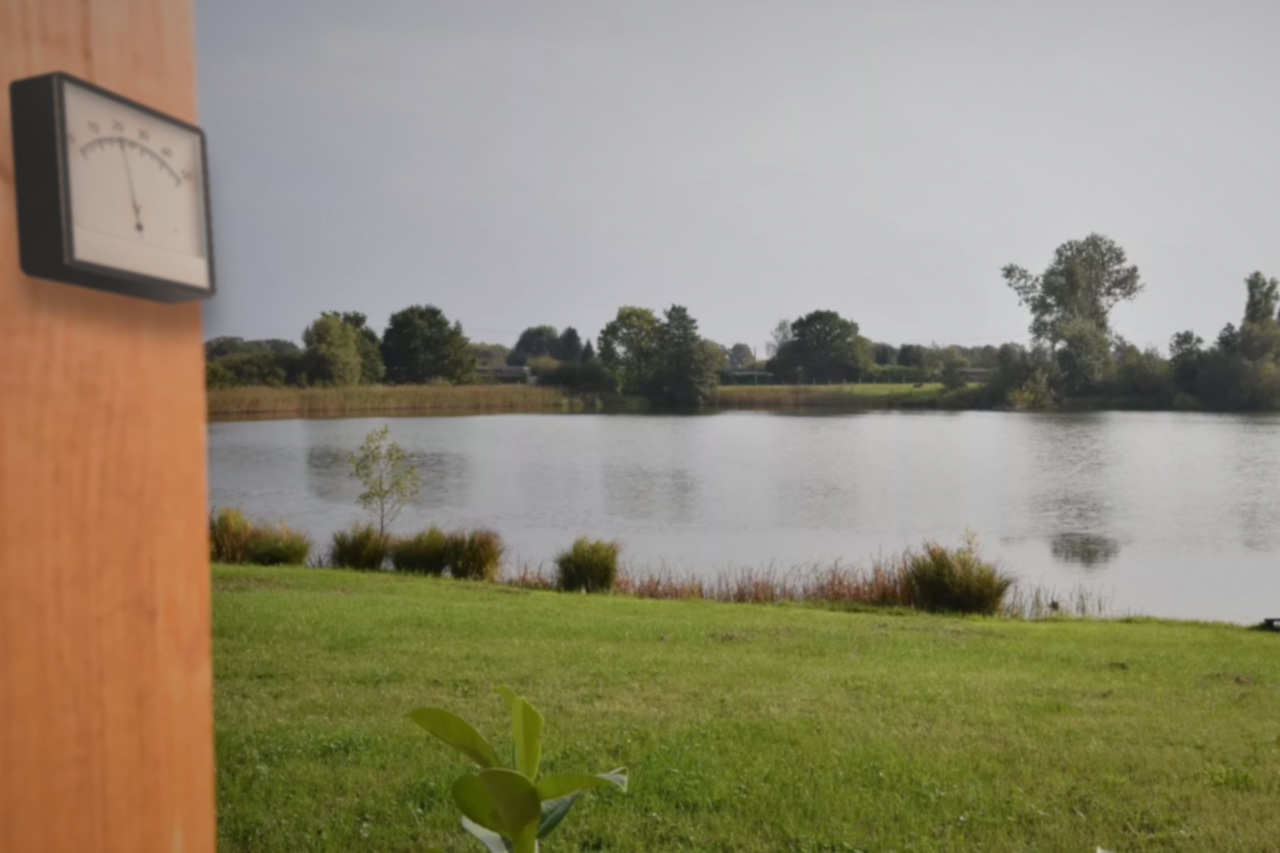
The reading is 20,V
